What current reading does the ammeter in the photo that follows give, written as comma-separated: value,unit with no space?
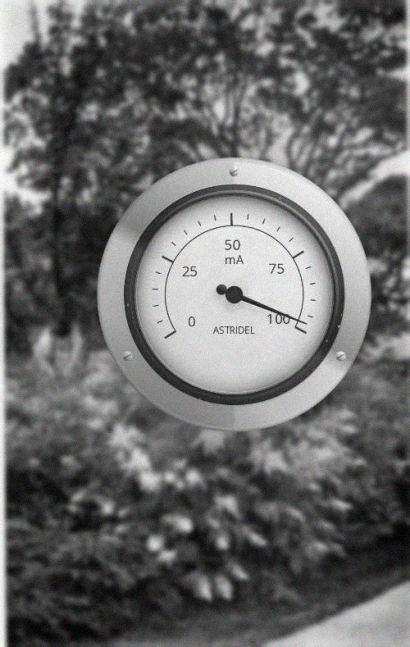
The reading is 97.5,mA
